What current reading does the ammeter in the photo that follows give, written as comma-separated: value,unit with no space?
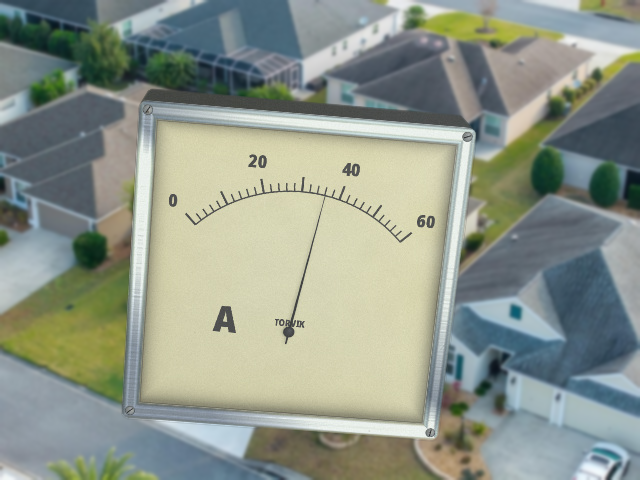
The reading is 36,A
